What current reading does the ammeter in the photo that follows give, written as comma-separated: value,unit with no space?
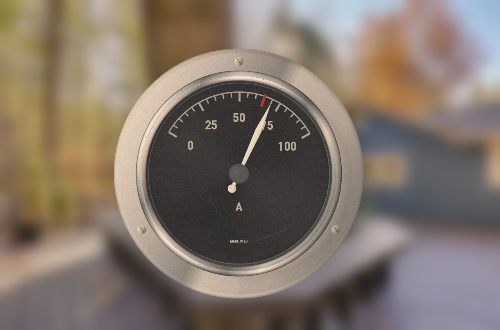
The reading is 70,A
